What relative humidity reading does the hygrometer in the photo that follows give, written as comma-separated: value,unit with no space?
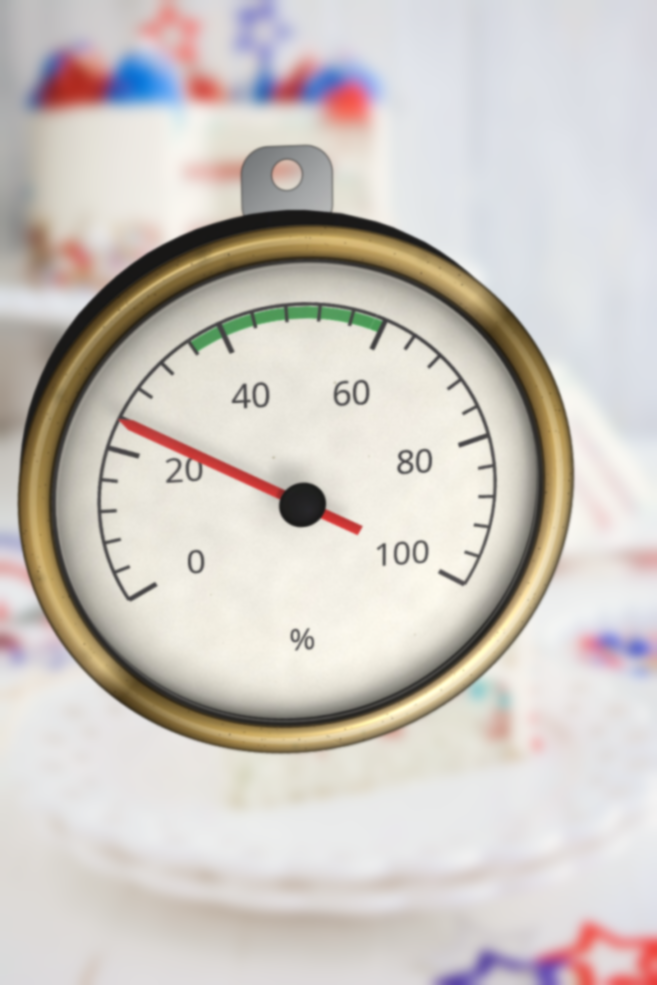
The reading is 24,%
